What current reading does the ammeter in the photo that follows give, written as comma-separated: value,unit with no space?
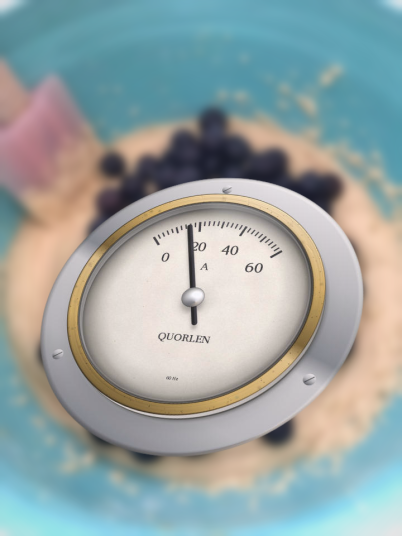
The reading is 16,A
